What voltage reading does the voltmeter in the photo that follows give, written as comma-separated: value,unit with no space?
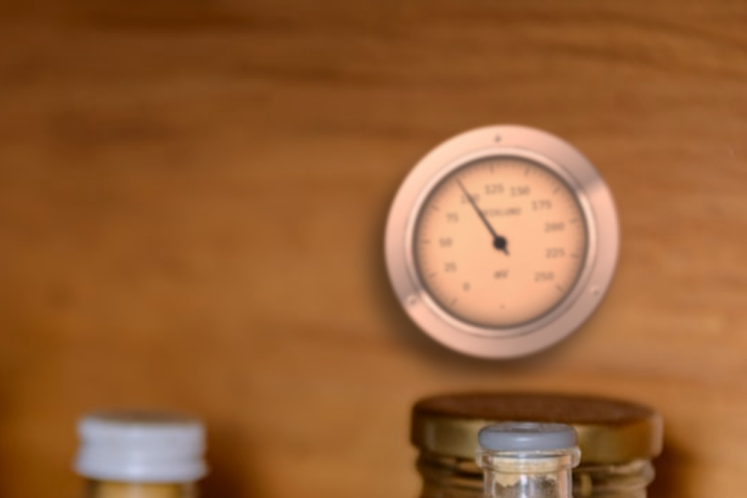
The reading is 100,mV
